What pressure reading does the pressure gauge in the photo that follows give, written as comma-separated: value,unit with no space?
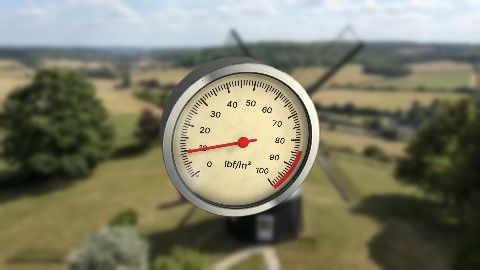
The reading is 10,psi
